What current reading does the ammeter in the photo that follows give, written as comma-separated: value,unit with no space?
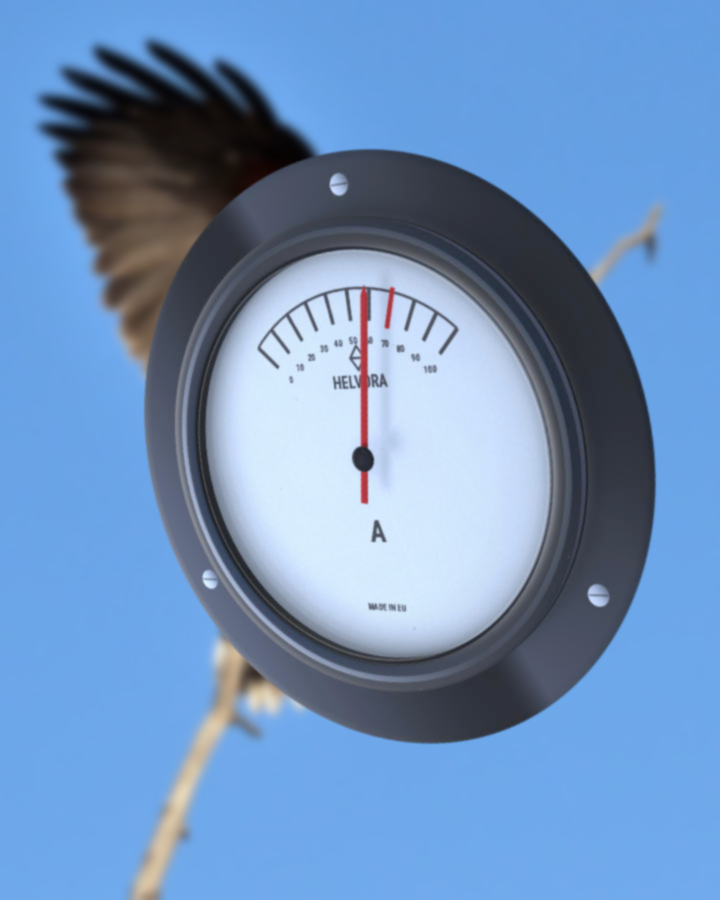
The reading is 60,A
